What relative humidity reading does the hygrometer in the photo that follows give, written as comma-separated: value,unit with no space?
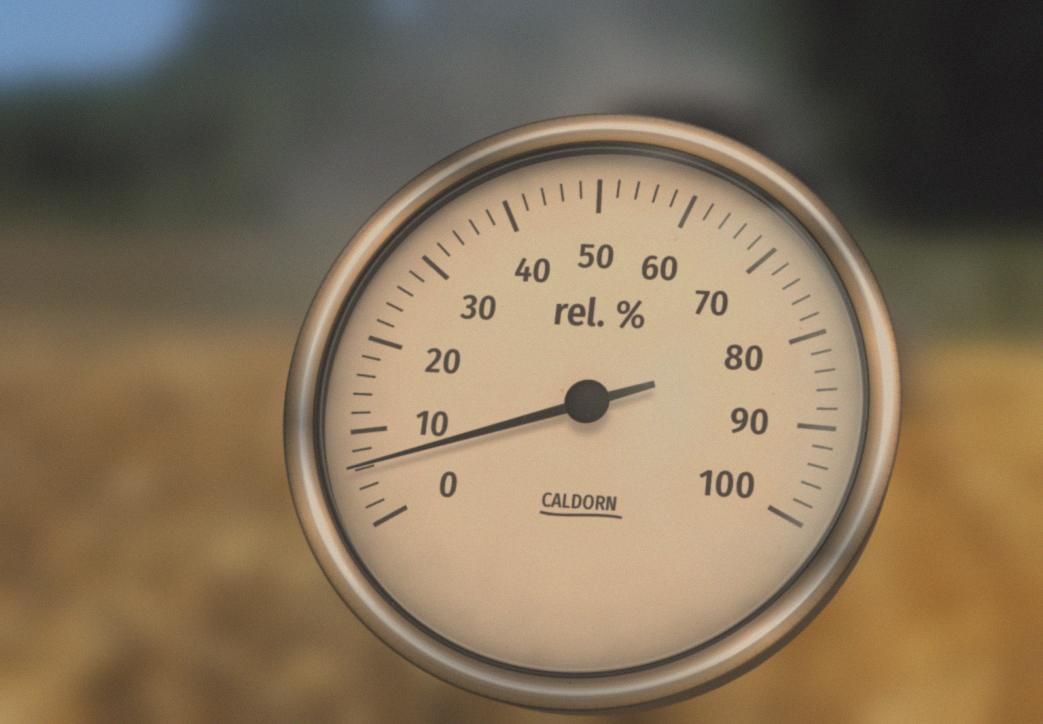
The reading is 6,%
